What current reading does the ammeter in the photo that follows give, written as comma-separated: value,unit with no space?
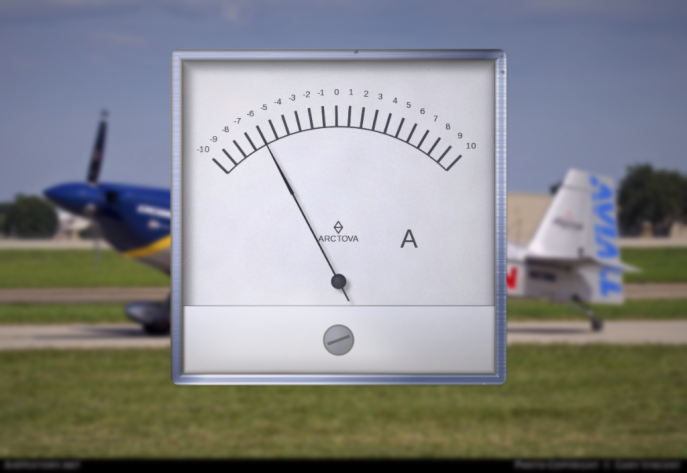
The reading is -6,A
